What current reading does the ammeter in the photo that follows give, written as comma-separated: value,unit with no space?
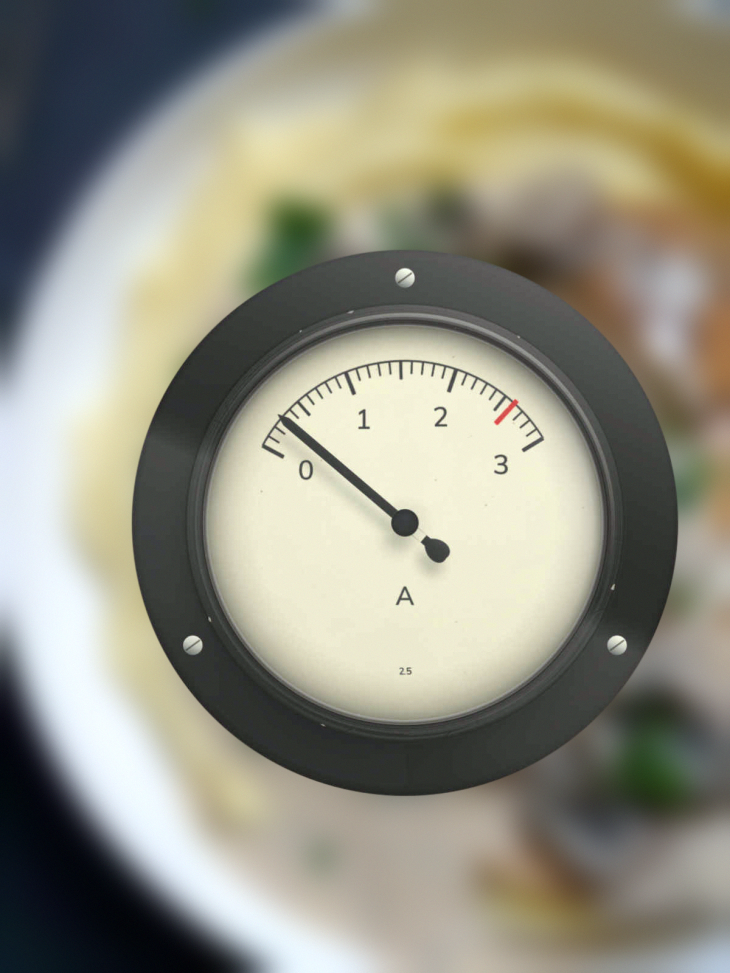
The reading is 0.3,A
